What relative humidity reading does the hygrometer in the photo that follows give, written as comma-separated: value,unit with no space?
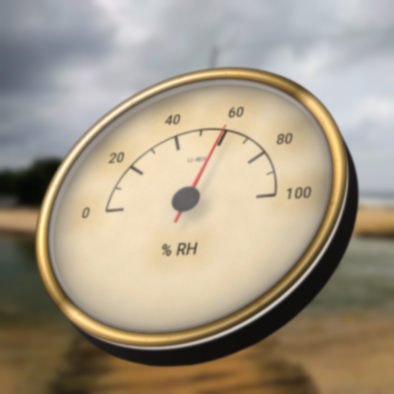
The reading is 60,%
